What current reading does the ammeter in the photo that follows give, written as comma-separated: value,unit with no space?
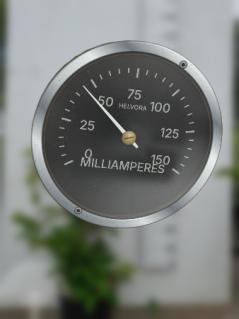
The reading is 45,mA
